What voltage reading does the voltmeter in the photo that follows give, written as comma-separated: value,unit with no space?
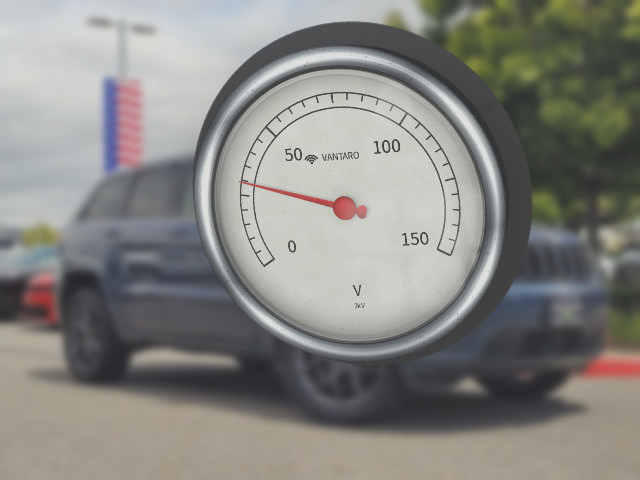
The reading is 30,V
